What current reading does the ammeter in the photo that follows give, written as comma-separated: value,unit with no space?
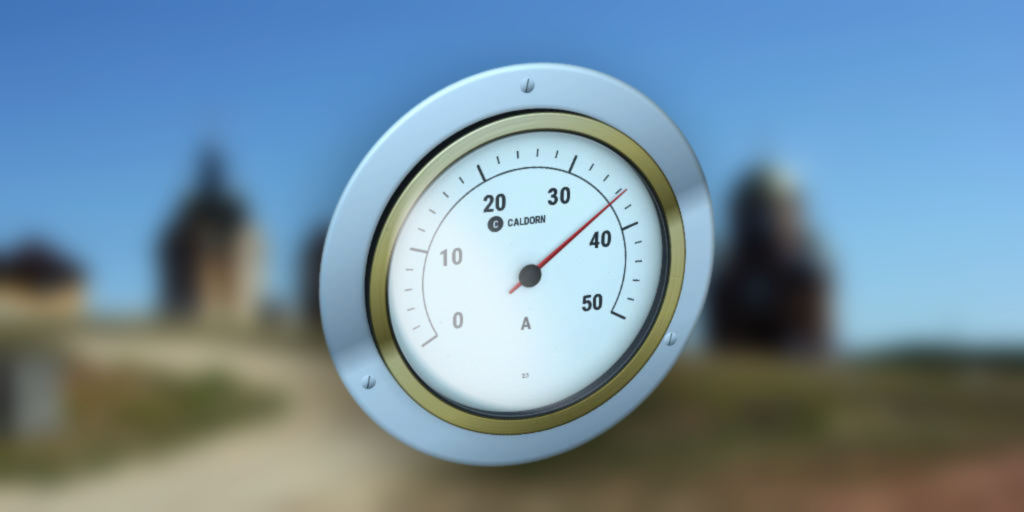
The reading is 36,A
